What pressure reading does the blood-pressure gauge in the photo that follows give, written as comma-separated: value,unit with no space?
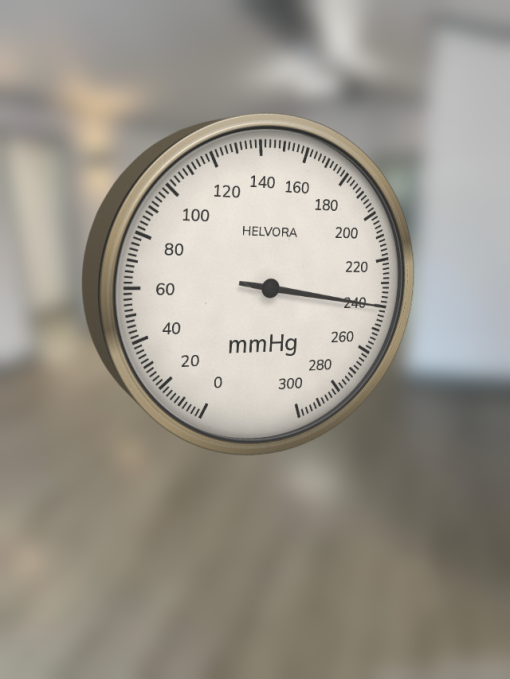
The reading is 240,mmHg
